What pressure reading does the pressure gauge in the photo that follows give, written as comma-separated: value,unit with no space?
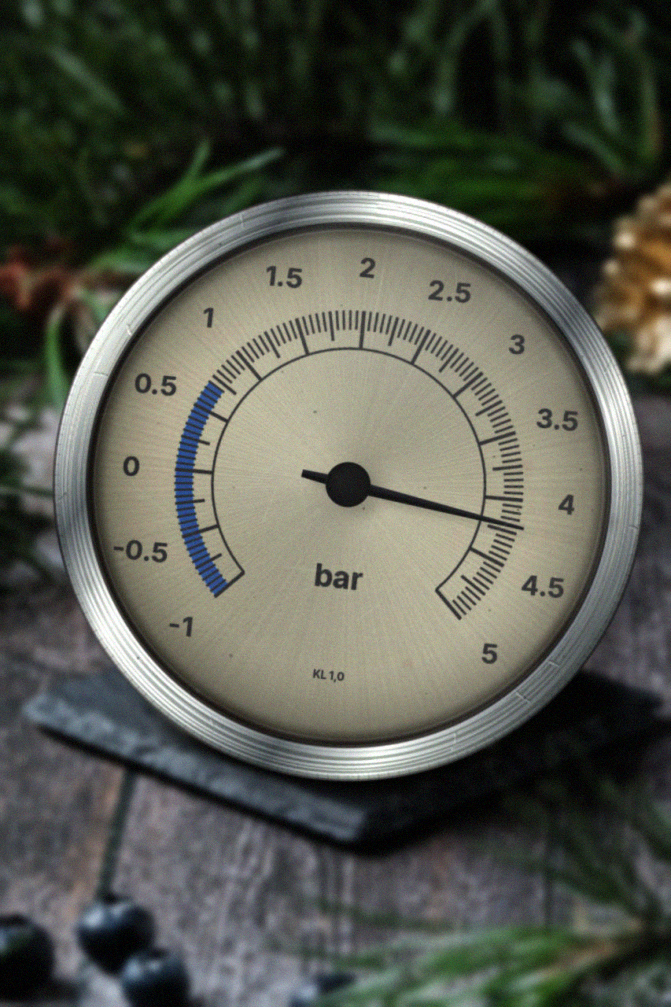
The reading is 4.2,bar
